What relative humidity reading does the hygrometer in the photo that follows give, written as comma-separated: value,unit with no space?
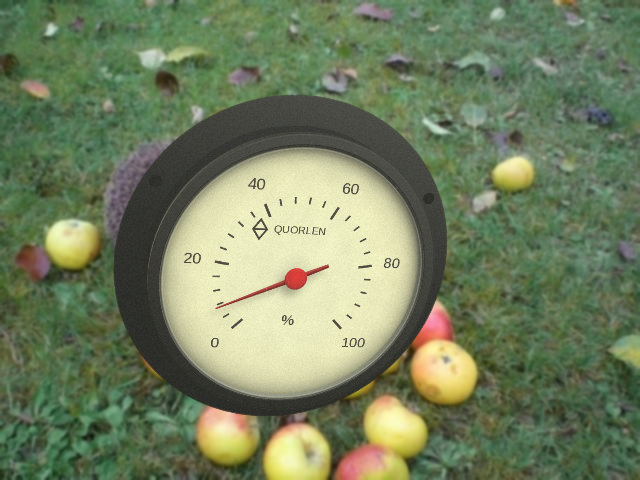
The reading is 8,%
